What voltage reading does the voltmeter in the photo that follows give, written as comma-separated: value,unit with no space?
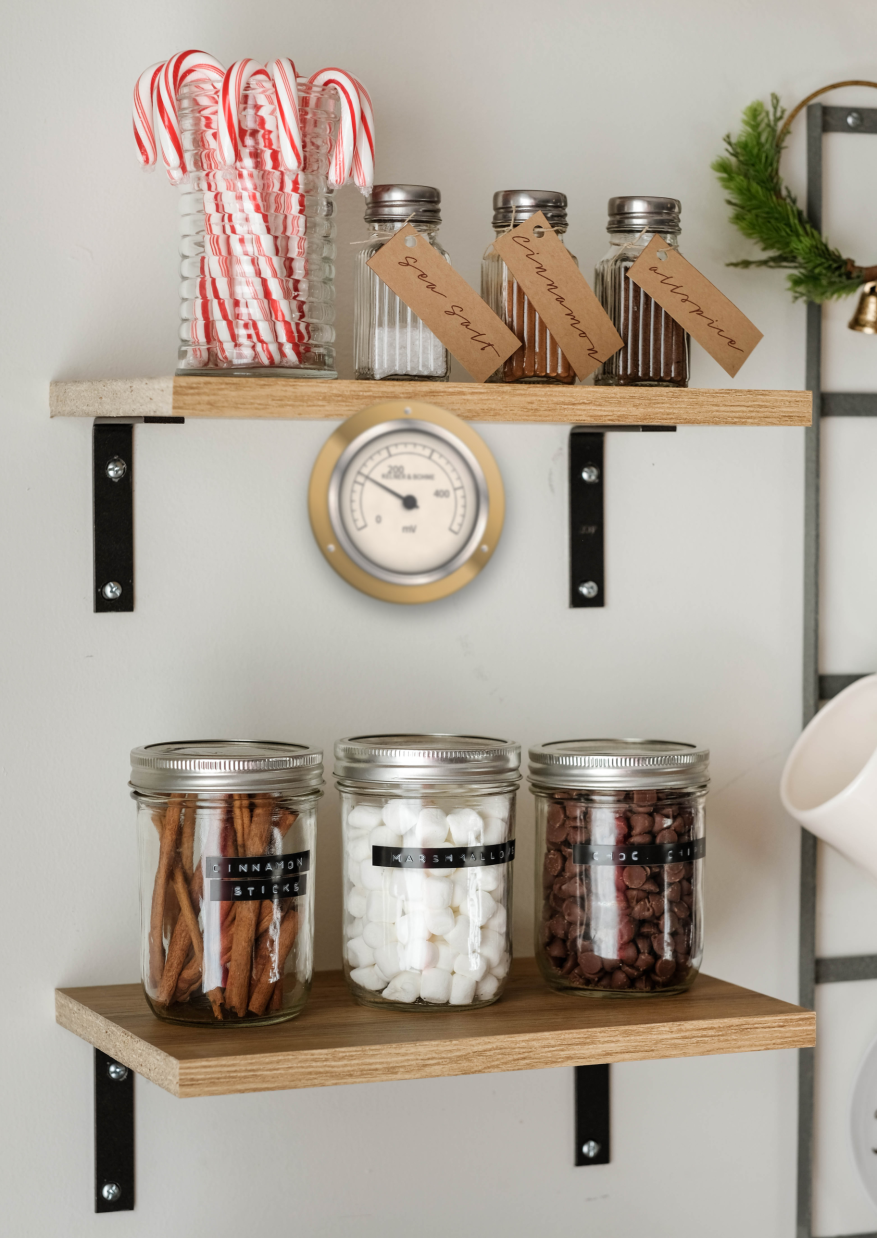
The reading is 120,mV
